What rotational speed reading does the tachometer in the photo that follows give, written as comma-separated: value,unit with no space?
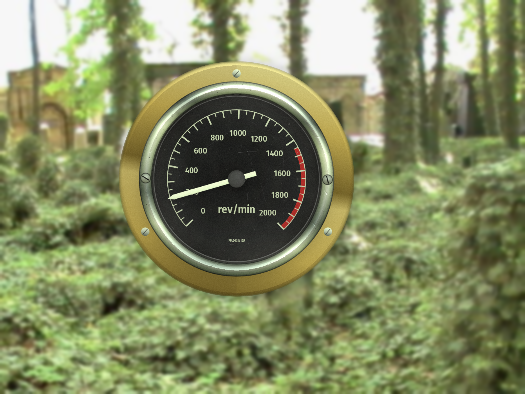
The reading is 200,rpm
